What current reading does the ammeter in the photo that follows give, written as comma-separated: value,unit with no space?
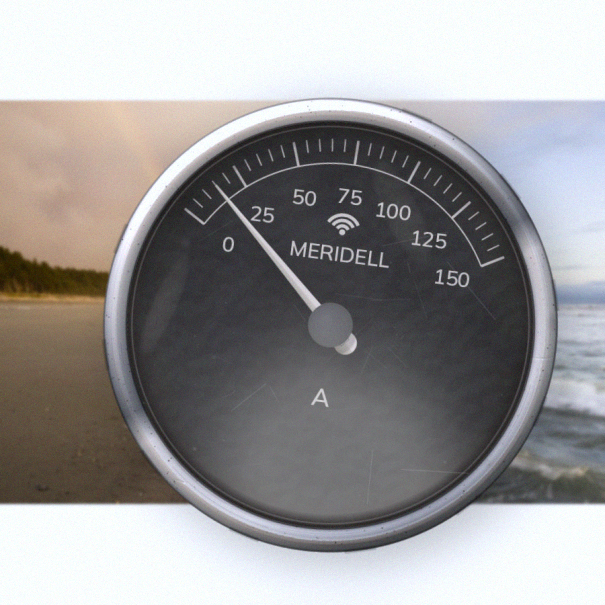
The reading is 15,A
